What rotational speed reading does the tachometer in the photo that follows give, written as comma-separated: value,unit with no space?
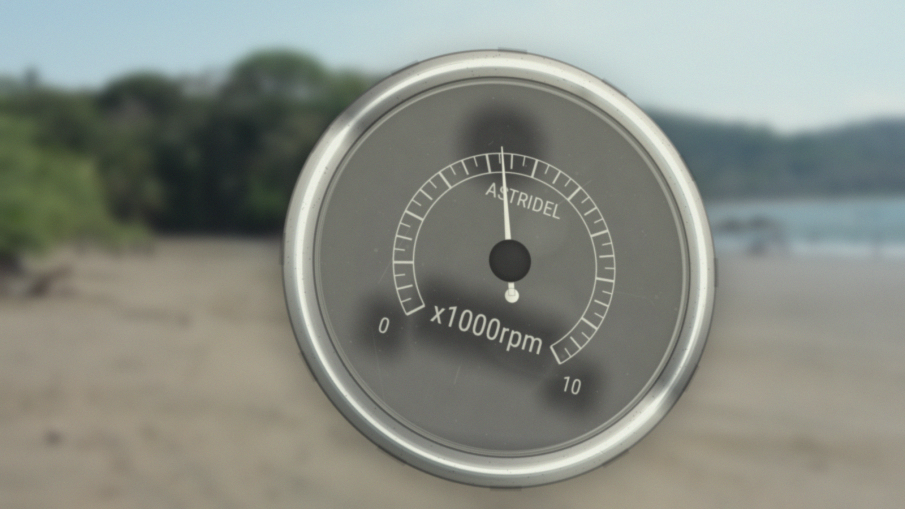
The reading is 4250,rpm
